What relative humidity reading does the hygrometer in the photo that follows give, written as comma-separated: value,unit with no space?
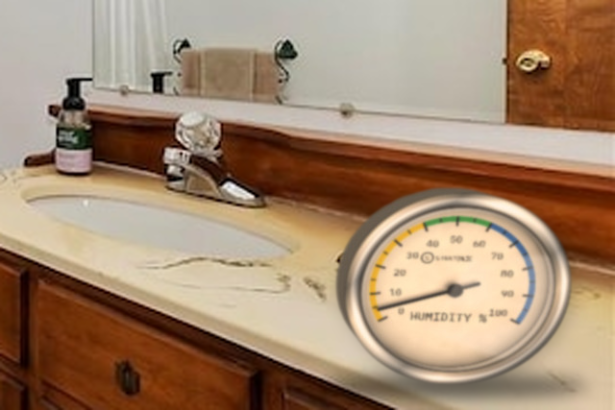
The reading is 5,%
